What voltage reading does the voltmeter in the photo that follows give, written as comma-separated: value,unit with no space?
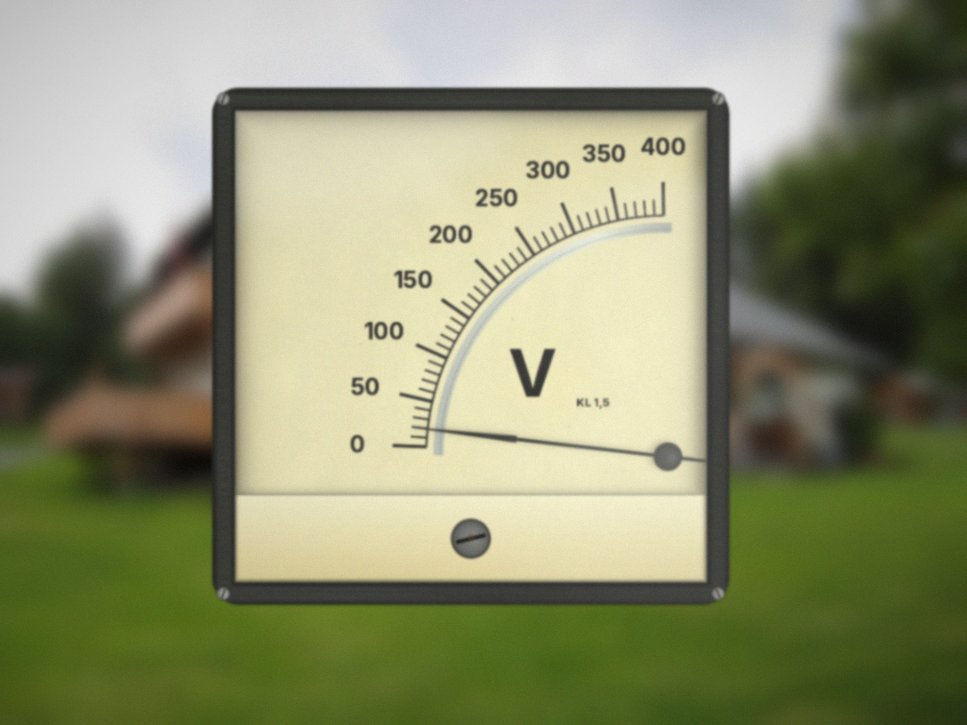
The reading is 20,V
